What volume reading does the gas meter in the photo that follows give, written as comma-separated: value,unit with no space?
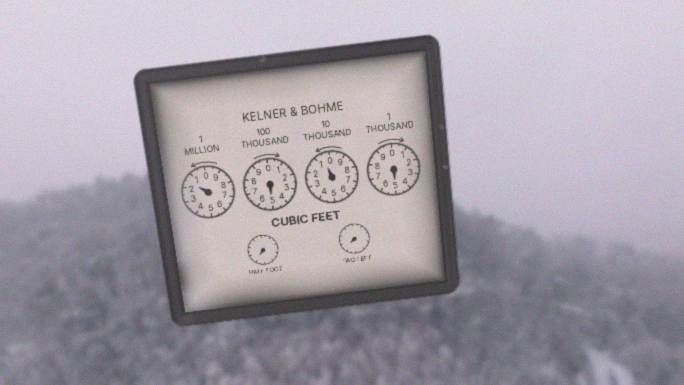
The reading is 150500,ft³
